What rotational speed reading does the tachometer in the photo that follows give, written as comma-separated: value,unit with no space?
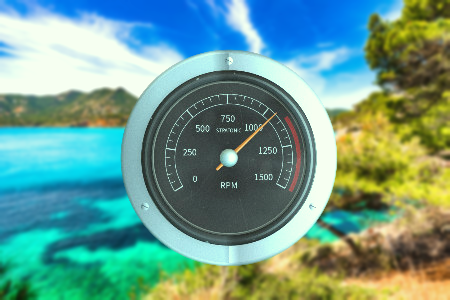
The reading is 1050,rpm
